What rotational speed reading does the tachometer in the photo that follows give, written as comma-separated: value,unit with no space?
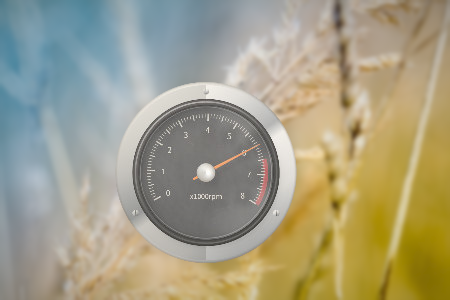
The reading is 6000,rpm
